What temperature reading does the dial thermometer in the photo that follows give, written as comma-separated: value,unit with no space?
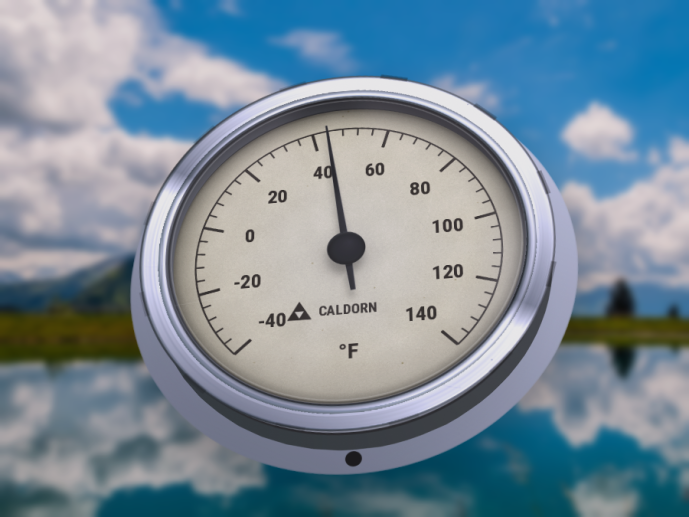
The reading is 44,°F
